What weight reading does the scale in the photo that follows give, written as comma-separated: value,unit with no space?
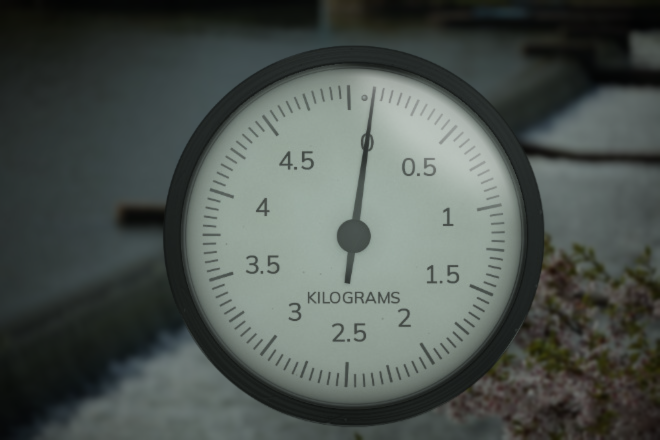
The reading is 0,kg
